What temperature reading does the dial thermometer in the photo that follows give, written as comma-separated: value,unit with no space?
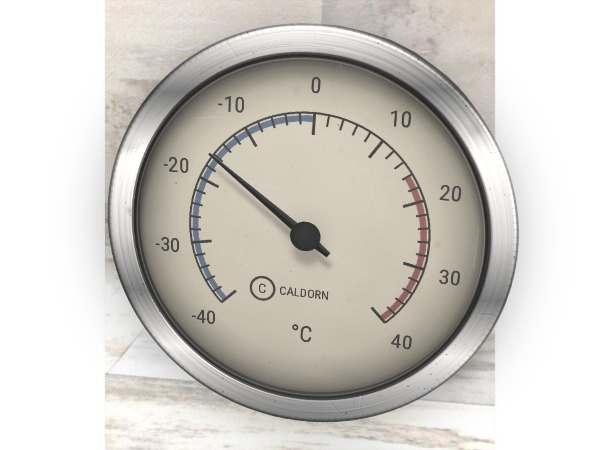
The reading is -16,°C
